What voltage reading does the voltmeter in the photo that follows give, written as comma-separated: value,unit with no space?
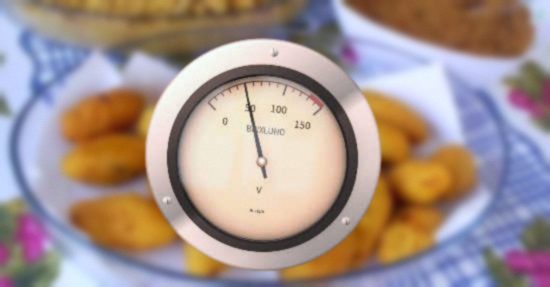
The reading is 50,V
